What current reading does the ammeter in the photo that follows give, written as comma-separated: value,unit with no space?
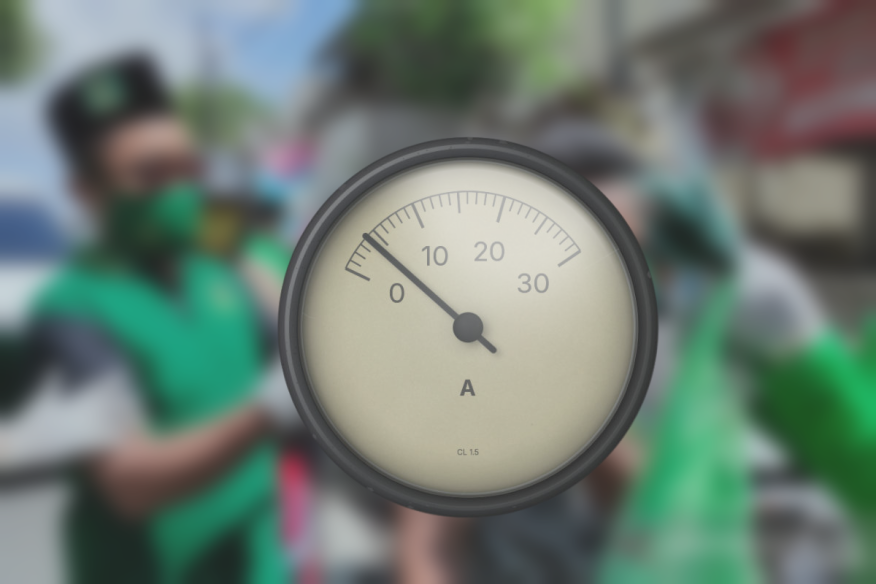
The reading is 4,A
